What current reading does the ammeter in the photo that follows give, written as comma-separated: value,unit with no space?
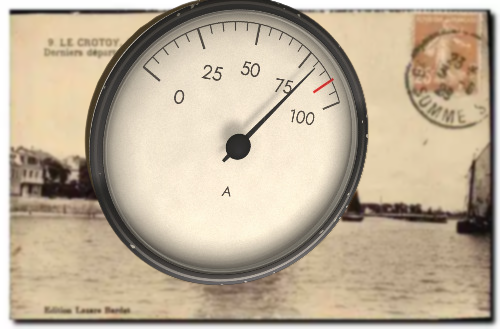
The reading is 80,A
